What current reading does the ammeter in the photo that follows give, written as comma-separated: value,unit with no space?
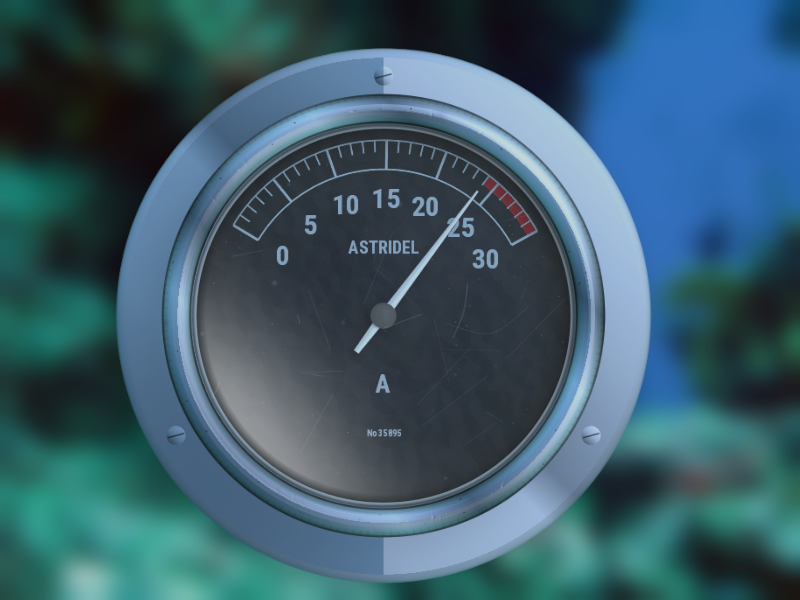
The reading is 24,A
